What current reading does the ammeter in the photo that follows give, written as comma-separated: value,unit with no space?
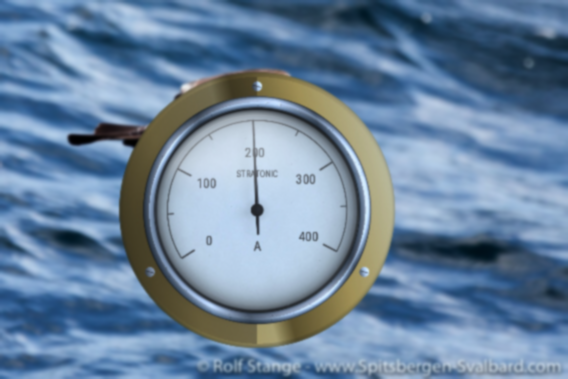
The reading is 200,A
